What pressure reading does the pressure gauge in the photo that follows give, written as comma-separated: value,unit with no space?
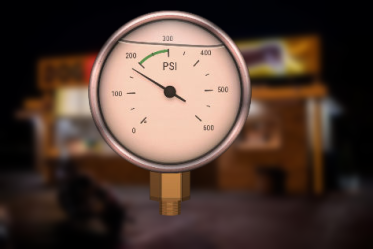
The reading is 175,psi
